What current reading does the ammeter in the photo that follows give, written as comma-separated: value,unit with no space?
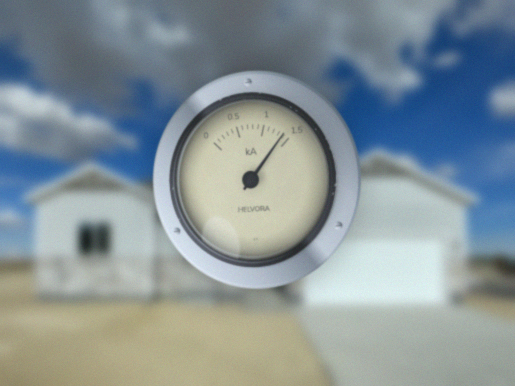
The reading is 1.4,kA
